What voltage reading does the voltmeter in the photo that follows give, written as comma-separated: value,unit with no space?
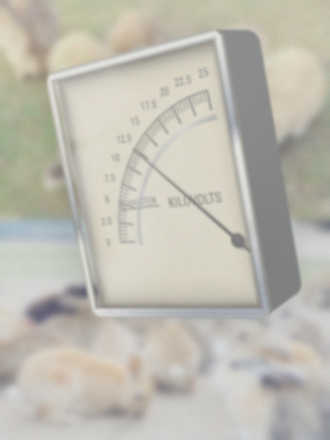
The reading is 12.5,kV
